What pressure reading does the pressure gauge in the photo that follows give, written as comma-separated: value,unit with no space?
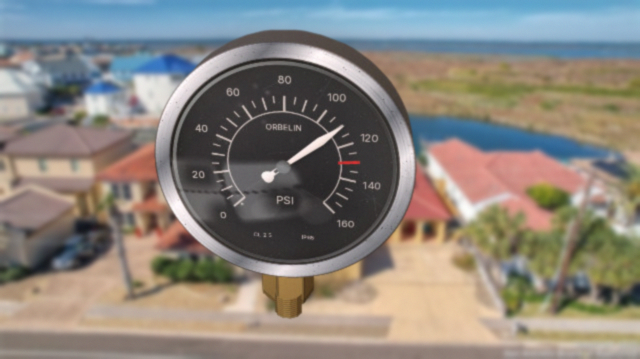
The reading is 110,psi
